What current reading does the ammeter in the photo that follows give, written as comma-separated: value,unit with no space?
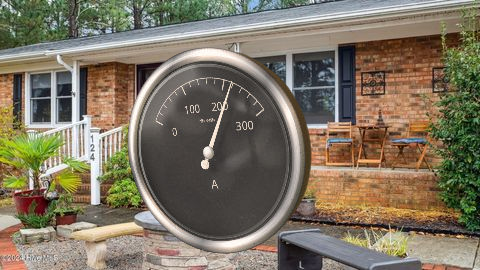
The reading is 220,A
